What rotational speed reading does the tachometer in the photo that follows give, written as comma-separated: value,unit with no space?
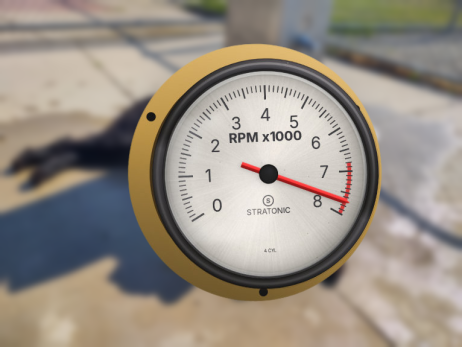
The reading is 7700,rpm
